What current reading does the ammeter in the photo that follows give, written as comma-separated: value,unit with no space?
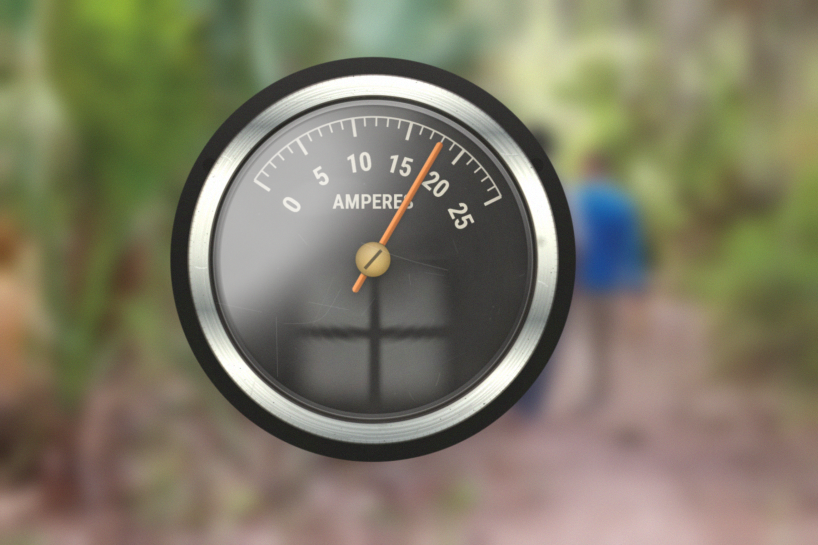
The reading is 18,A
